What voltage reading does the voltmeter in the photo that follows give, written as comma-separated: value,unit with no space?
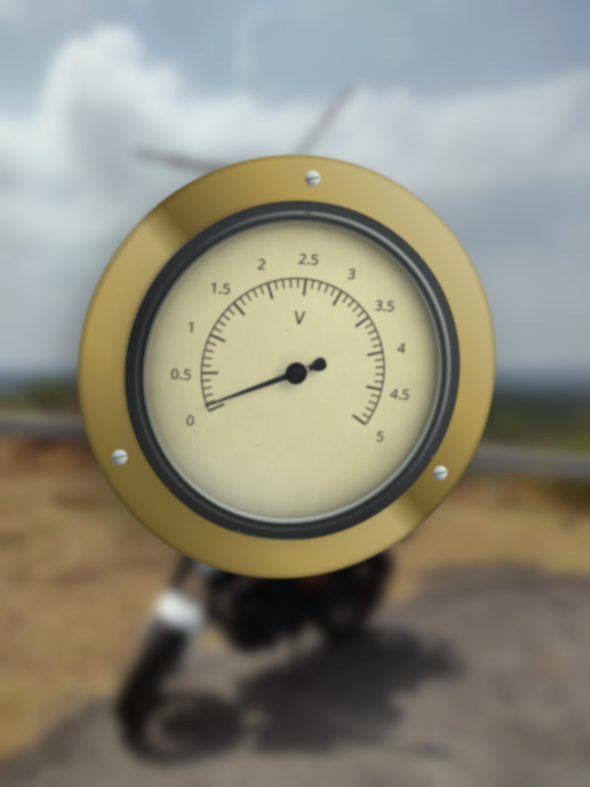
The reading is 0.1,V
